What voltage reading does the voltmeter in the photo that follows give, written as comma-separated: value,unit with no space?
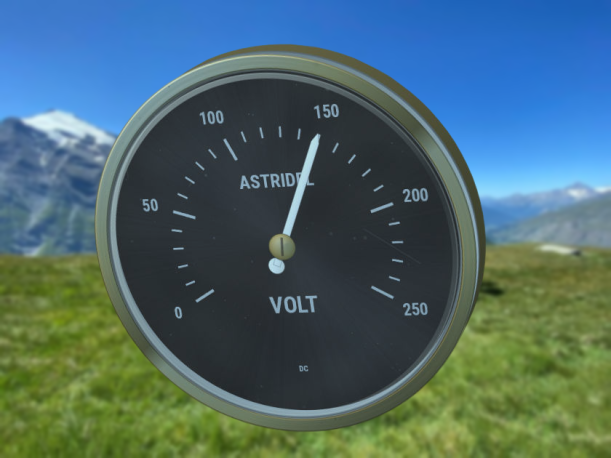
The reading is 150,V
